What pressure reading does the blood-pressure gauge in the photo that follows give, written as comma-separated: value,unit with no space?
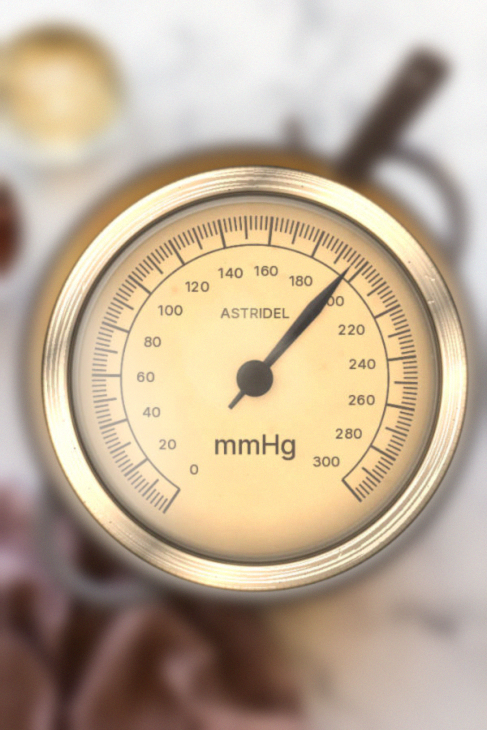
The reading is 196,mmHg
